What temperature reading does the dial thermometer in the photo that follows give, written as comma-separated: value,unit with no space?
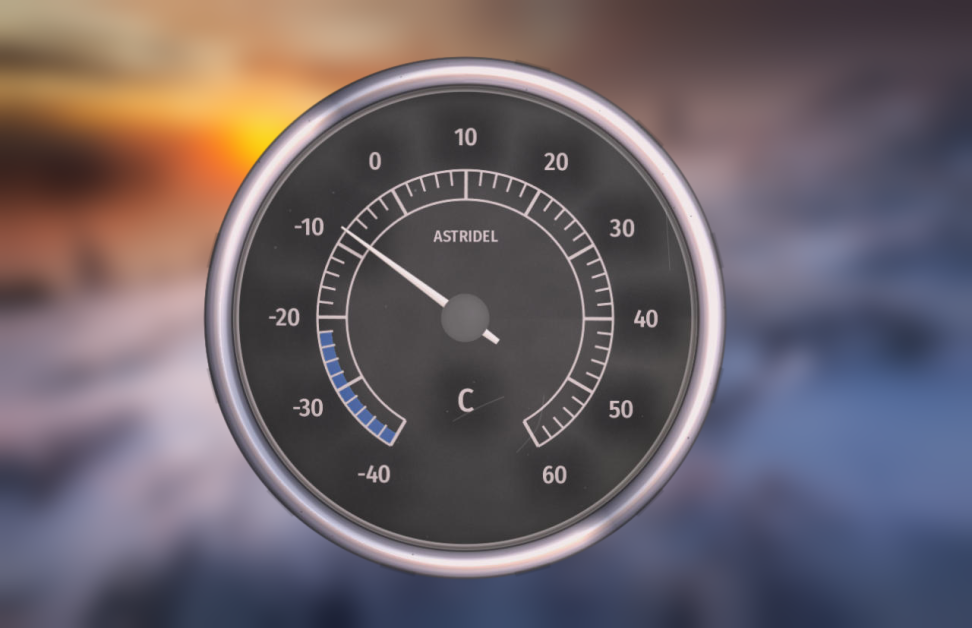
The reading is -8,°C
